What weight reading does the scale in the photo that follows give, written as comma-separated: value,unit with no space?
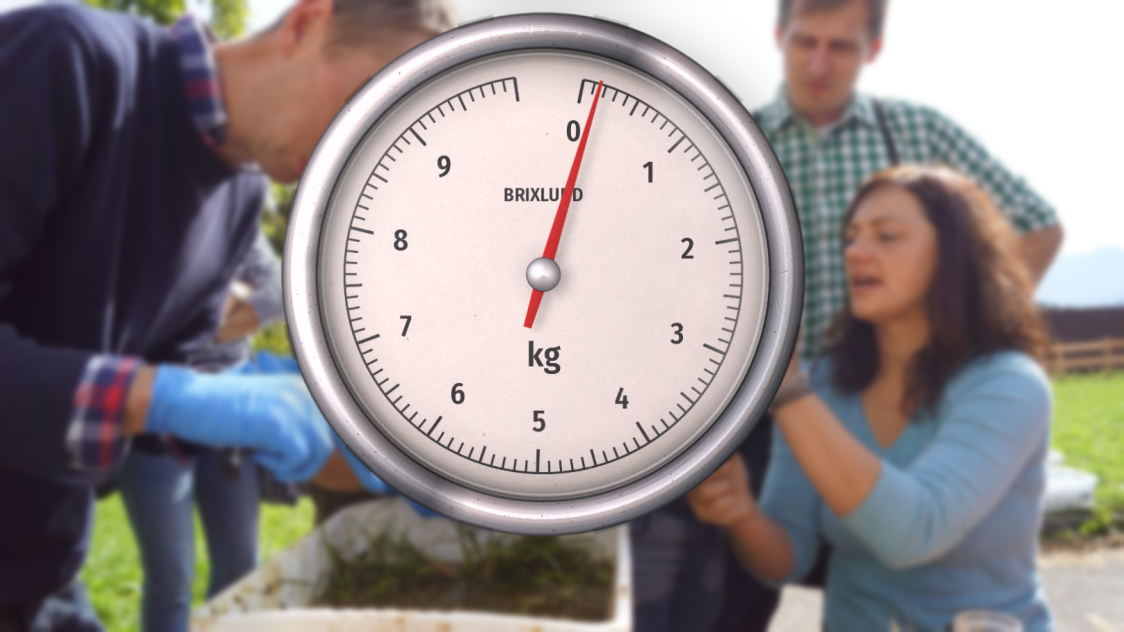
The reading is 0.15,kg
